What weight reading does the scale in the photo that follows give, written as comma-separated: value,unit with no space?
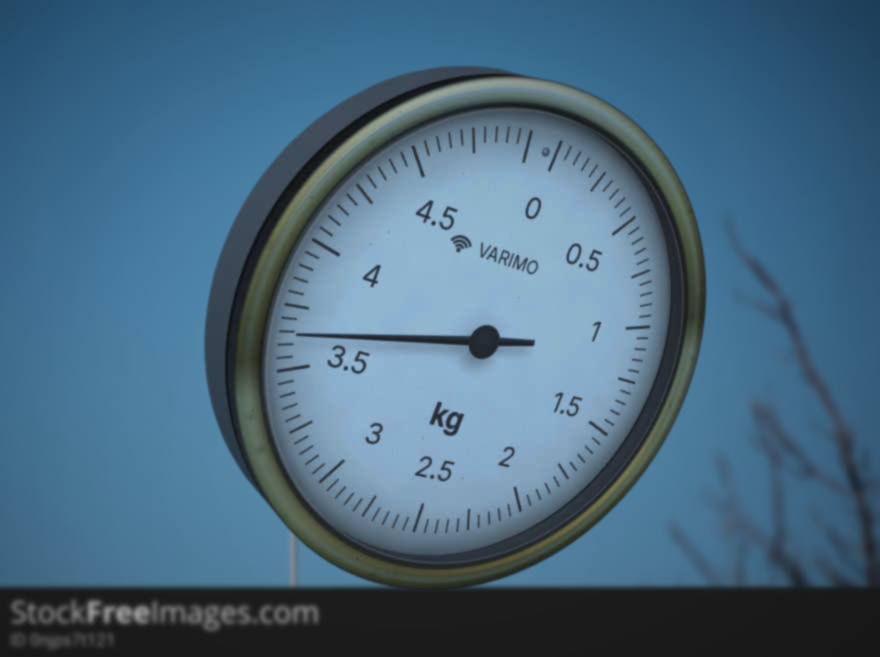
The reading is 3.65,kg
